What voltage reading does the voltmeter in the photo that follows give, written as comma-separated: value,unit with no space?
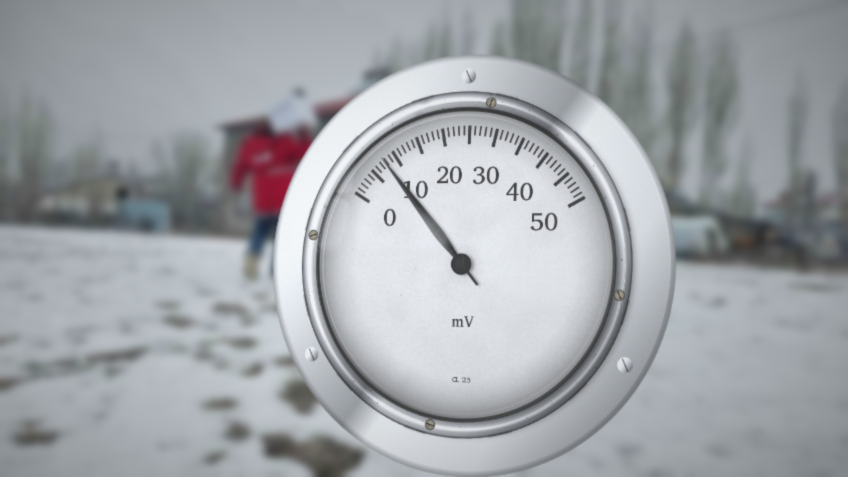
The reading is 8,mV
